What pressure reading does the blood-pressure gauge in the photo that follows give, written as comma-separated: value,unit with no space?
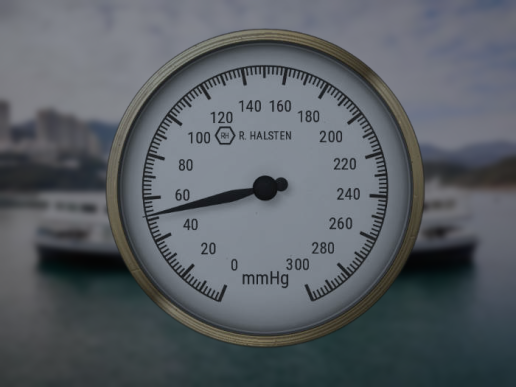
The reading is 52,mmHg
